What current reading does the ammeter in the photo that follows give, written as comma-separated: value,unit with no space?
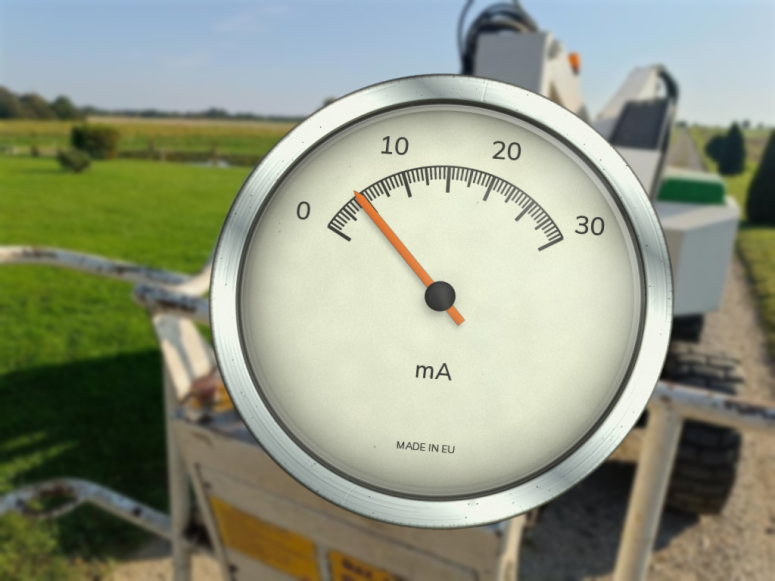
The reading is 4.5,mA
